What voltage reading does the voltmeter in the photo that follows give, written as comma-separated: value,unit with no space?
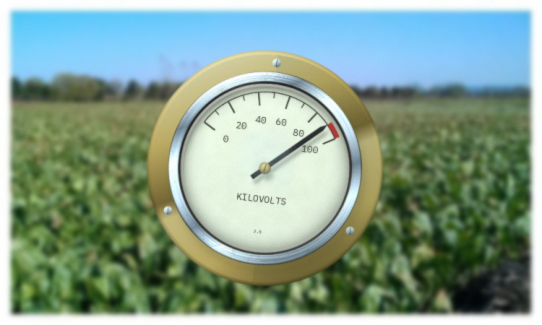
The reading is 90,kV
